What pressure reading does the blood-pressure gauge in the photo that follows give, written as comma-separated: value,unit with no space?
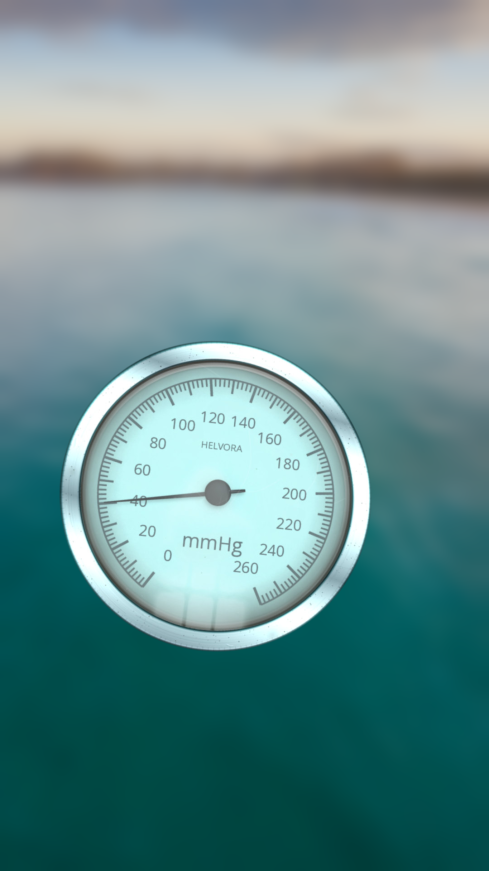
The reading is 40,mmHg
